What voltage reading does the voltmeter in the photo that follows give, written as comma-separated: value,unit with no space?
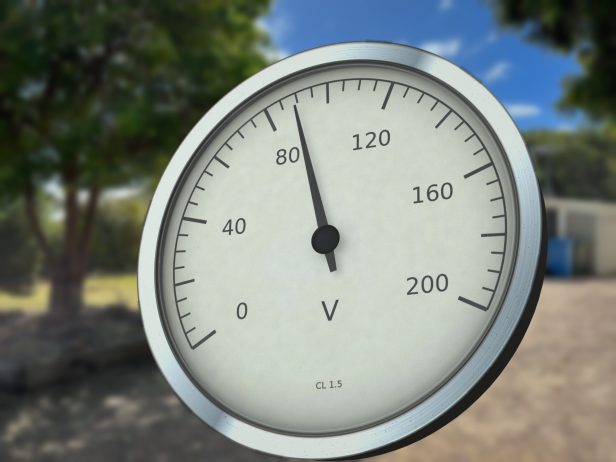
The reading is 90,V
